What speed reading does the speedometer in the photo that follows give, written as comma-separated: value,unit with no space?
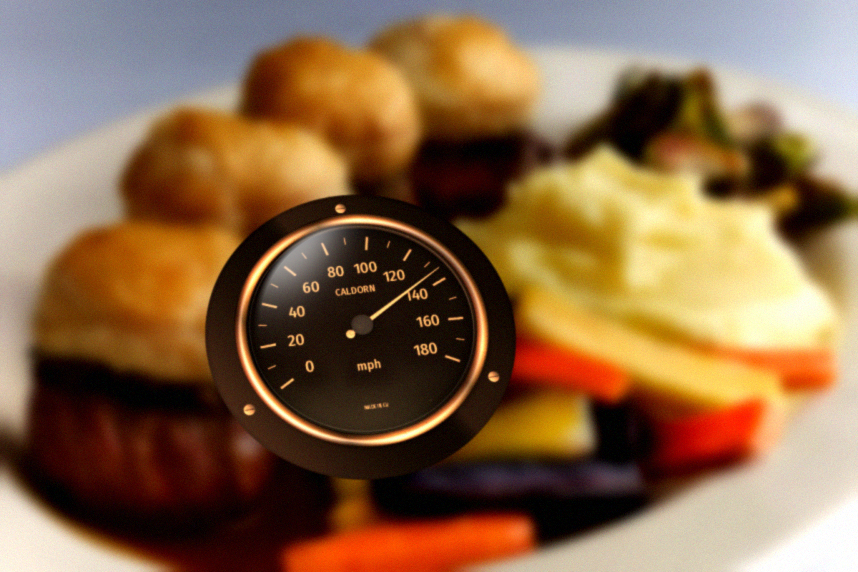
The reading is 135,mph
